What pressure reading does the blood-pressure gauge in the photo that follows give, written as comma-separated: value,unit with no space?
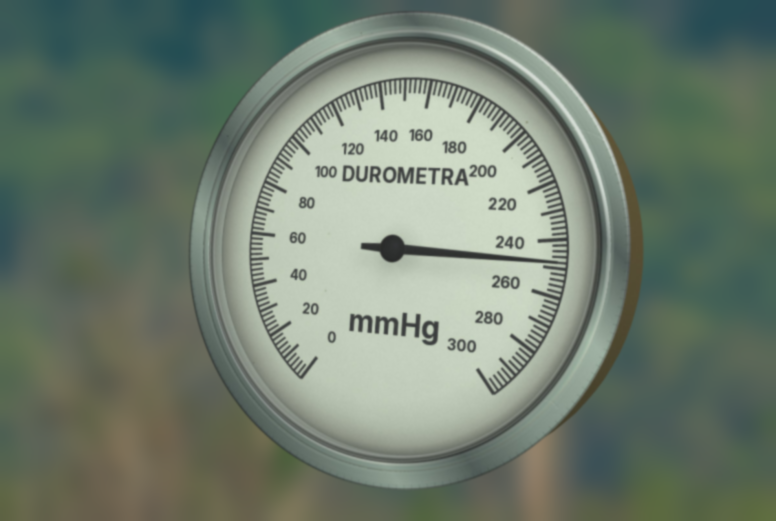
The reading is 248,mmHg
